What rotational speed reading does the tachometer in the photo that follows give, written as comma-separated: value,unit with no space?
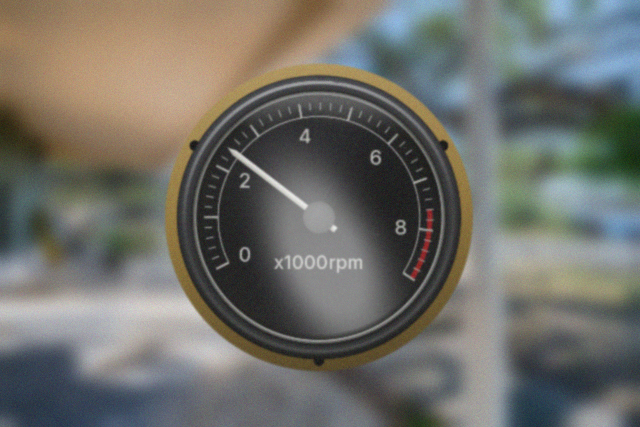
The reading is 2400,rpm
